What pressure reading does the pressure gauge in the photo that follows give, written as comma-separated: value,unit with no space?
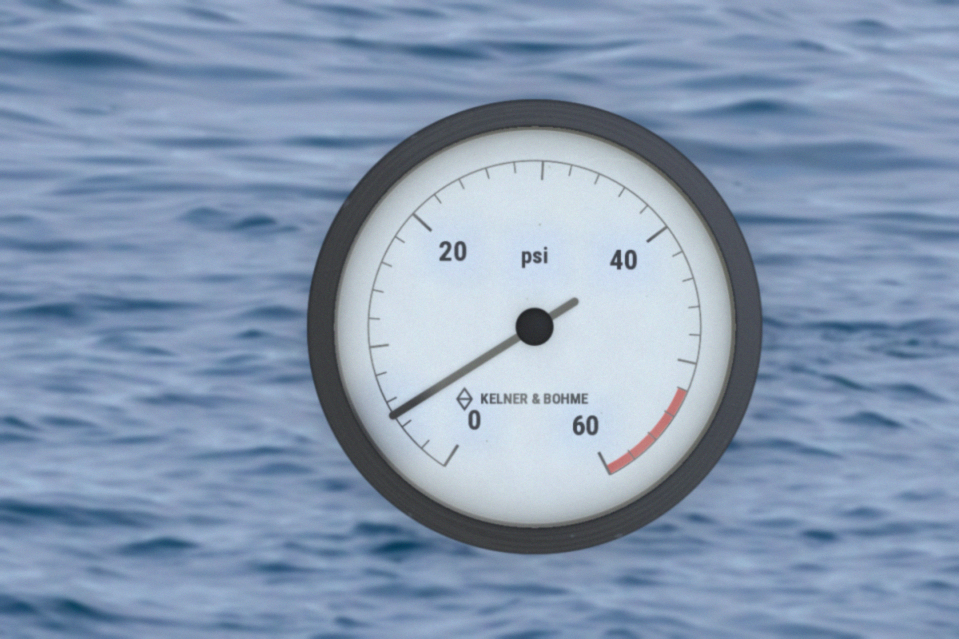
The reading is 5,psi
